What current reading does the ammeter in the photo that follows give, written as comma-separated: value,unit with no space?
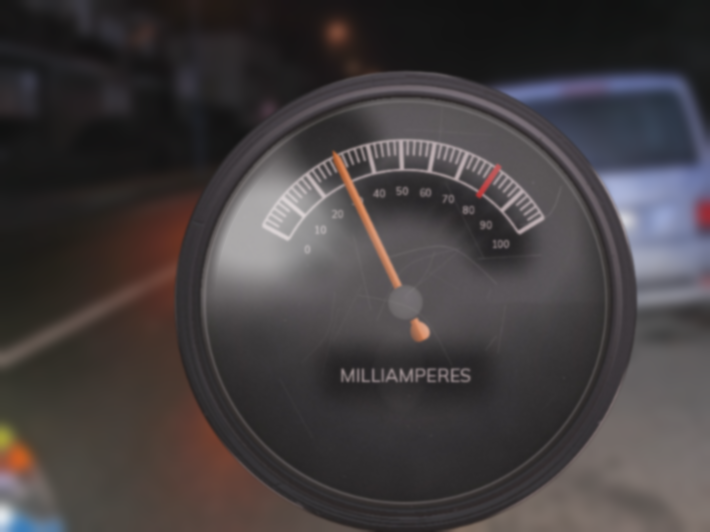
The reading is 30,mA
